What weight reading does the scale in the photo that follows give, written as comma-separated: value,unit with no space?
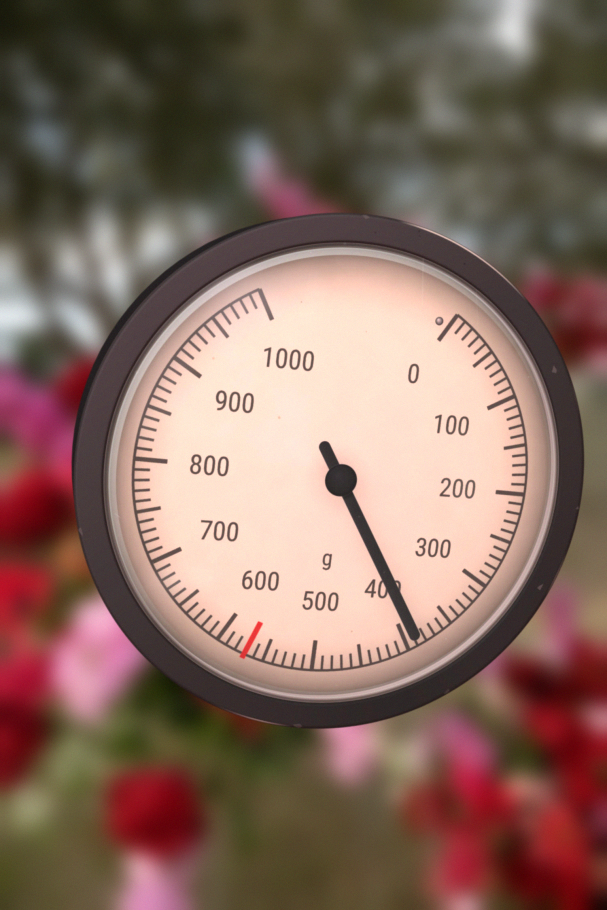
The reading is 390,g
